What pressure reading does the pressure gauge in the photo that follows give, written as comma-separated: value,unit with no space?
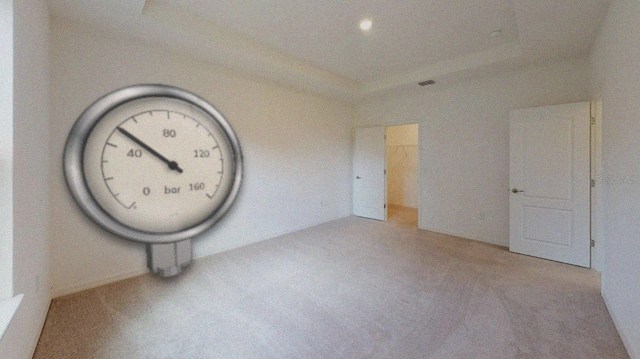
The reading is 50,bar
